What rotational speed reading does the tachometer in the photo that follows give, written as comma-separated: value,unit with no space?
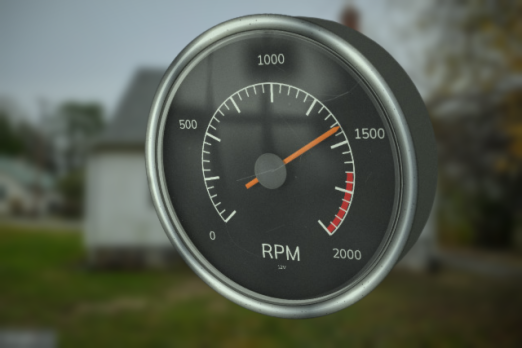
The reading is 1425,rpm
